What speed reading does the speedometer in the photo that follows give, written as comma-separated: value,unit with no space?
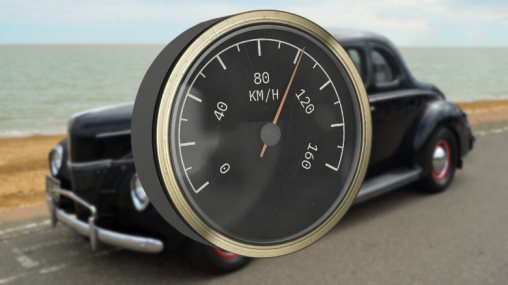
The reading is 100,km/h
